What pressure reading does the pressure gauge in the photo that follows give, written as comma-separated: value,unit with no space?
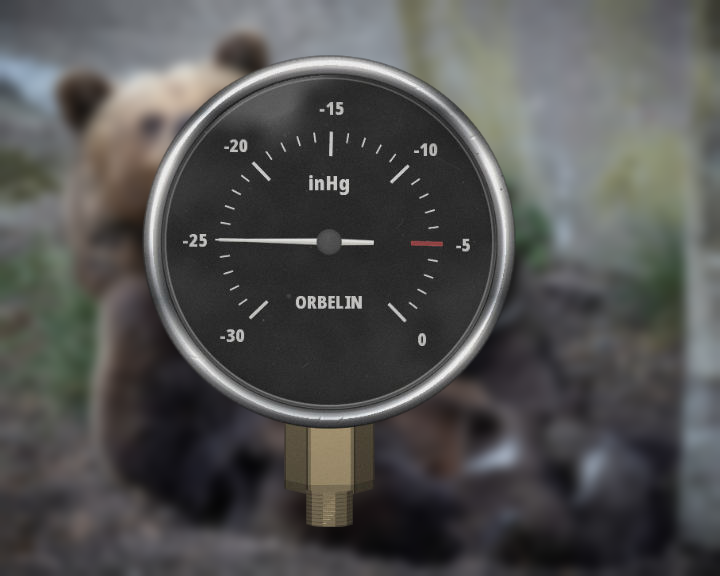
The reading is -25,inHg
